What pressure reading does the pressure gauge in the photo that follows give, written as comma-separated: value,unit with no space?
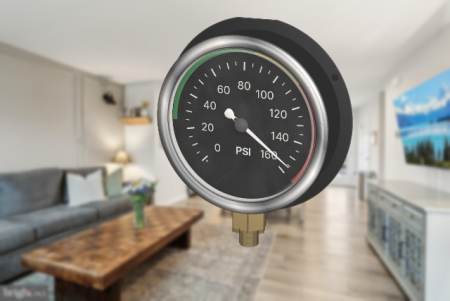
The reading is 155,psi
